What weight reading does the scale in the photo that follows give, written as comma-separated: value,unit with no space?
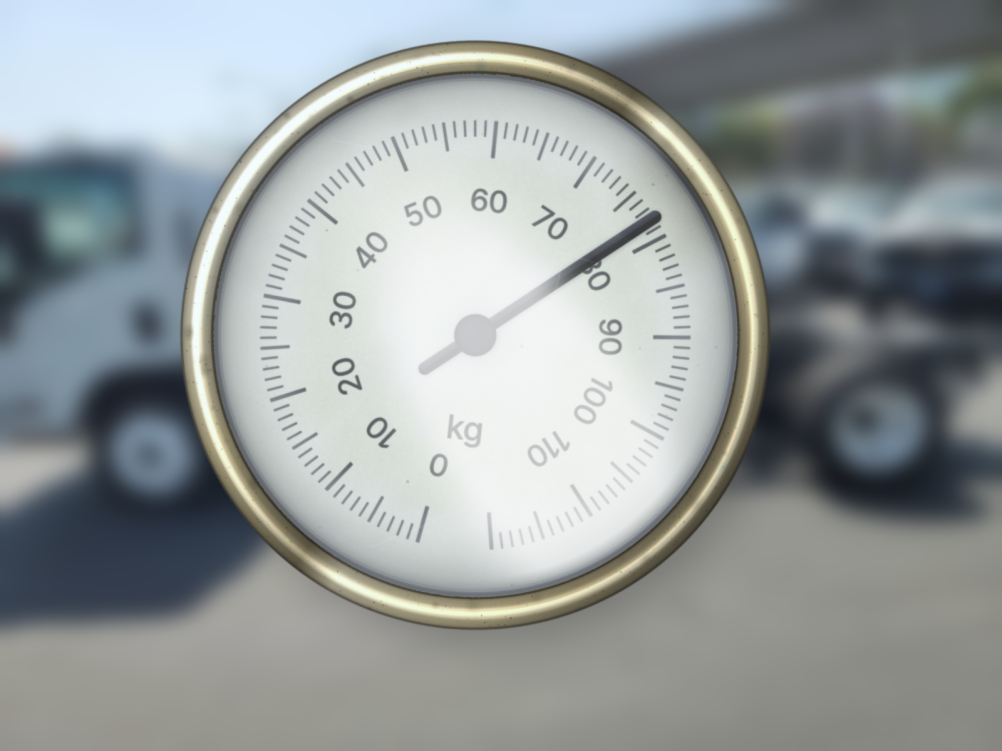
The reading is 78,kg
